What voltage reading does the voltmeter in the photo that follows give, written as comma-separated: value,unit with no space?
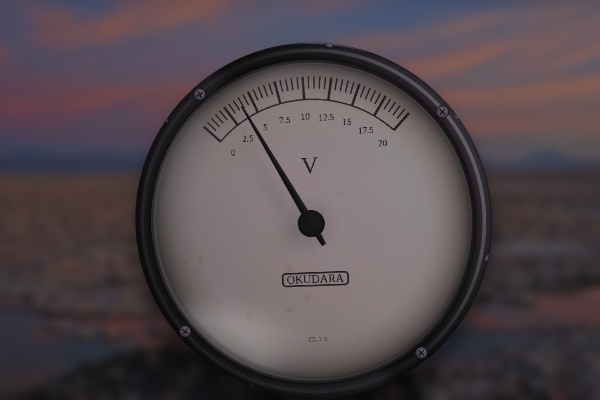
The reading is 4,V
